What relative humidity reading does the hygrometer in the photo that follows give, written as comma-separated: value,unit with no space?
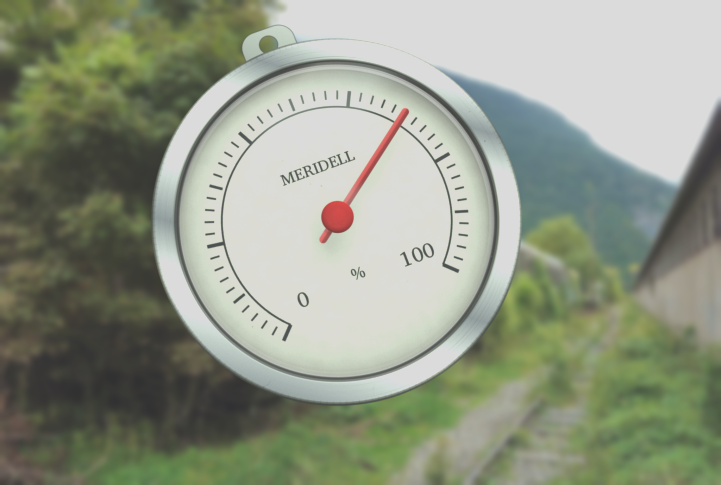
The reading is 70,%
